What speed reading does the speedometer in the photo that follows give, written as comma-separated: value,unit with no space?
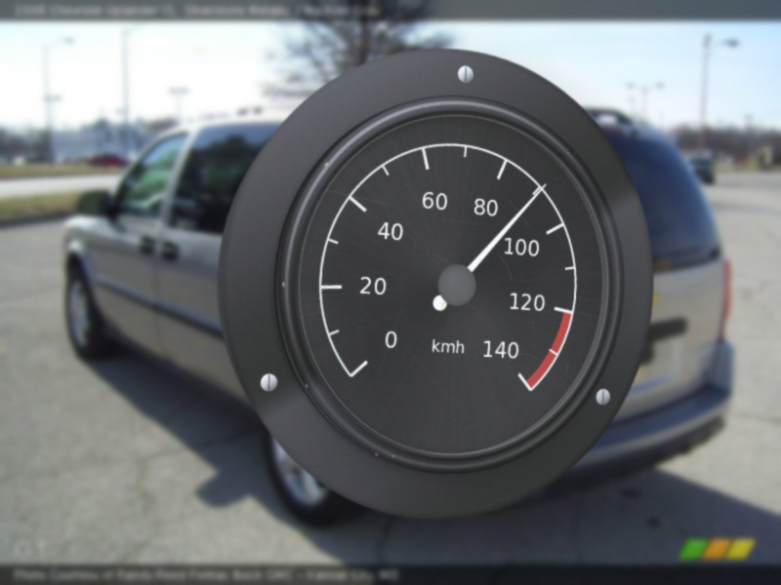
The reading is 90,km/h
